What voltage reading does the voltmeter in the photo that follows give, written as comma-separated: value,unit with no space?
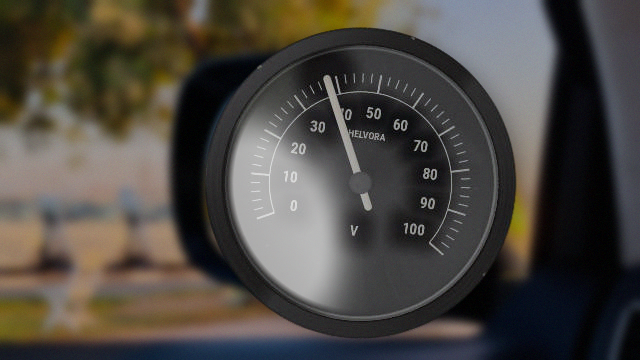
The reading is 38,V
